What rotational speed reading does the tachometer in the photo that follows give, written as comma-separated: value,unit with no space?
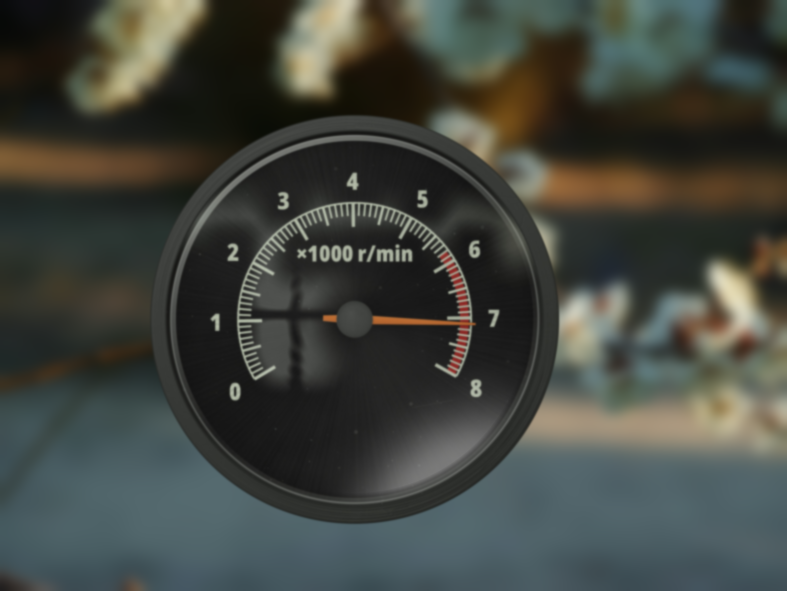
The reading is 7100,rpm
